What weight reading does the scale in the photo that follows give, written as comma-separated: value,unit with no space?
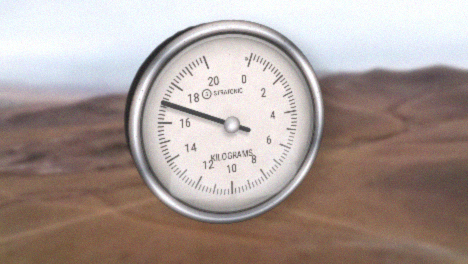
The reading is 17,kg
